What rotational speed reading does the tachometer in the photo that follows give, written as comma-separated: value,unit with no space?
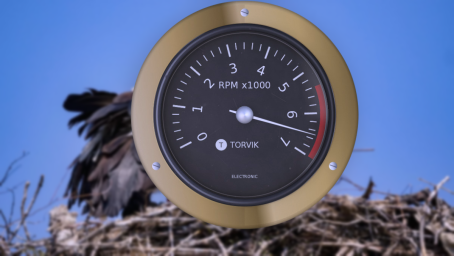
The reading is 6500,rpm
